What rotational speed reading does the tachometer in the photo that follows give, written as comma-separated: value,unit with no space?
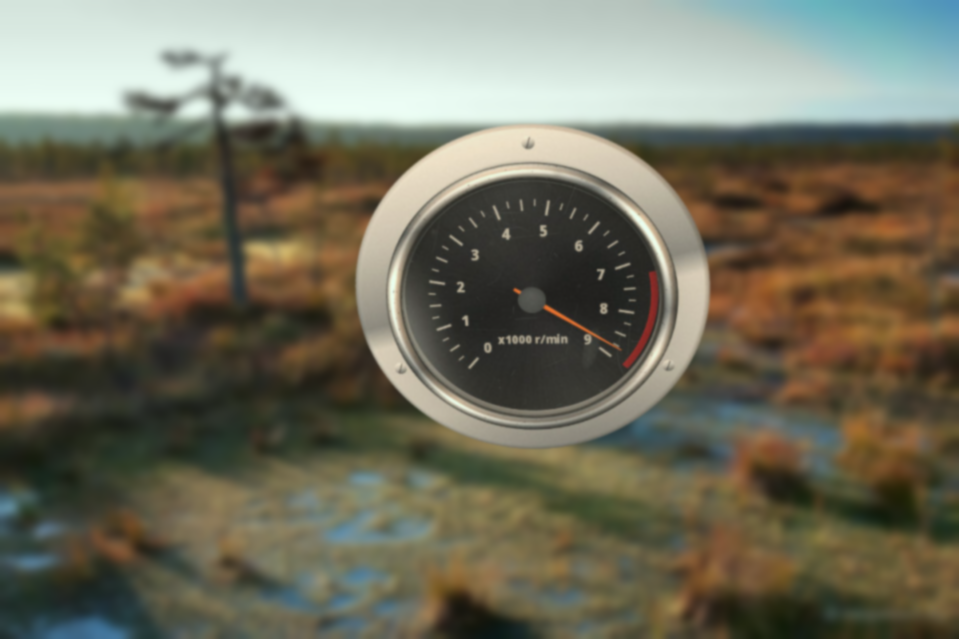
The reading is 8750,rpm
